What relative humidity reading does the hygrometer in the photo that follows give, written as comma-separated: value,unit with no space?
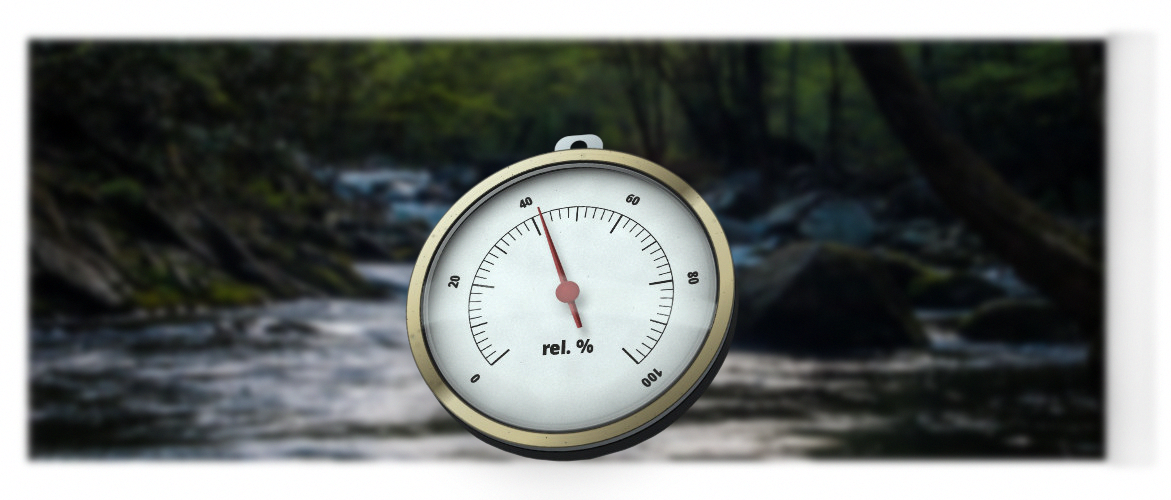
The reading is 42,%
